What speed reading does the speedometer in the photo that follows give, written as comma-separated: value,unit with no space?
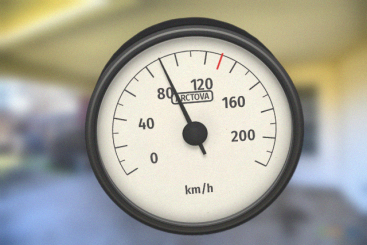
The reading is 90,km/h
